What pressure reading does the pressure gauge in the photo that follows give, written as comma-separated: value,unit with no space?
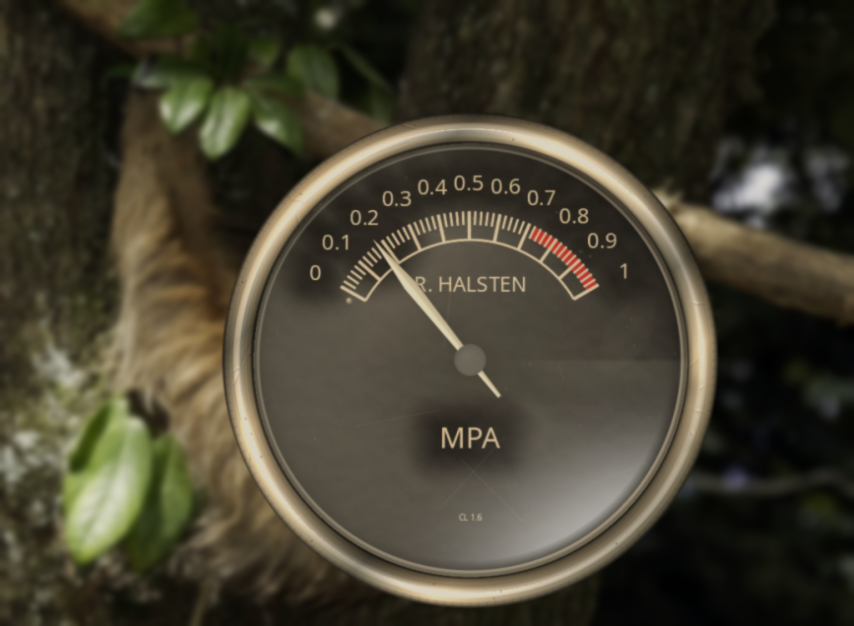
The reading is 0.18,MPa
